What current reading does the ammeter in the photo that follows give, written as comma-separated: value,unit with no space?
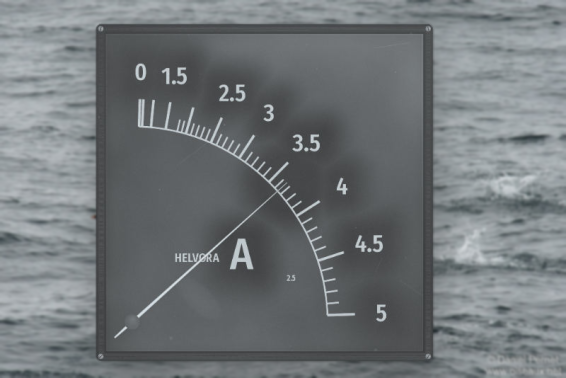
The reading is 3.65,A
